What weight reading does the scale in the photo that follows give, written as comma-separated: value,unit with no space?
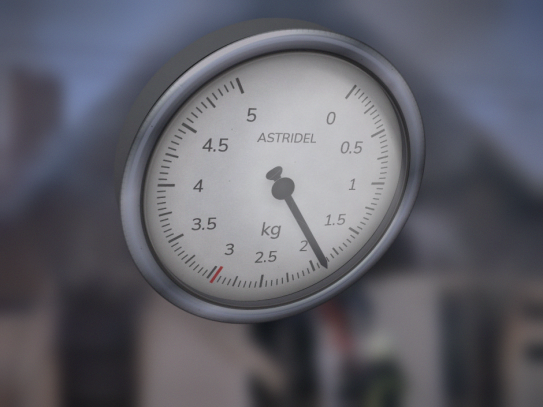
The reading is 1.9,kg
